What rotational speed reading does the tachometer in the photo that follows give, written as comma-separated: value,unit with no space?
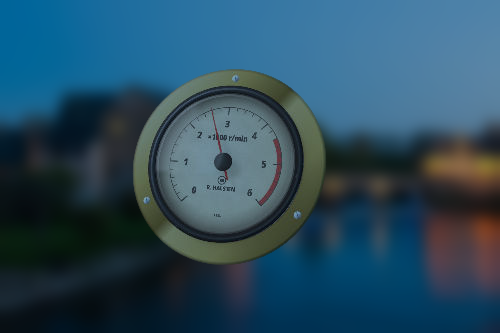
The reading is 2600,rpm
